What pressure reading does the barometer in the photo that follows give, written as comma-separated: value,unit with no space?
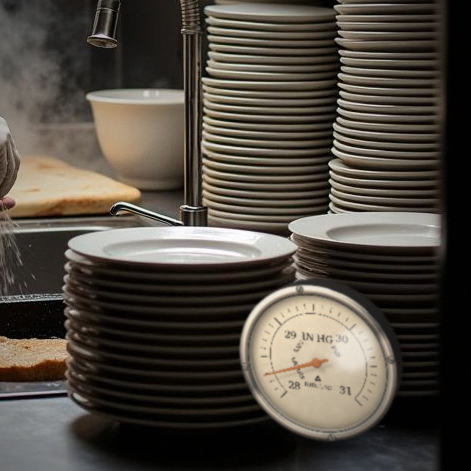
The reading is 28.3,inHg
